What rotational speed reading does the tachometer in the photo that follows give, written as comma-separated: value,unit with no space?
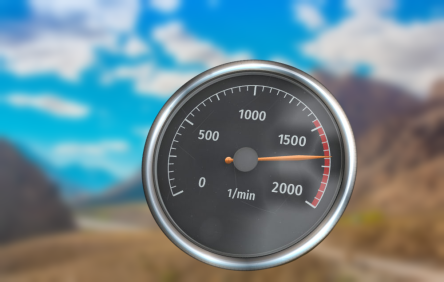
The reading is 1700,rpm
